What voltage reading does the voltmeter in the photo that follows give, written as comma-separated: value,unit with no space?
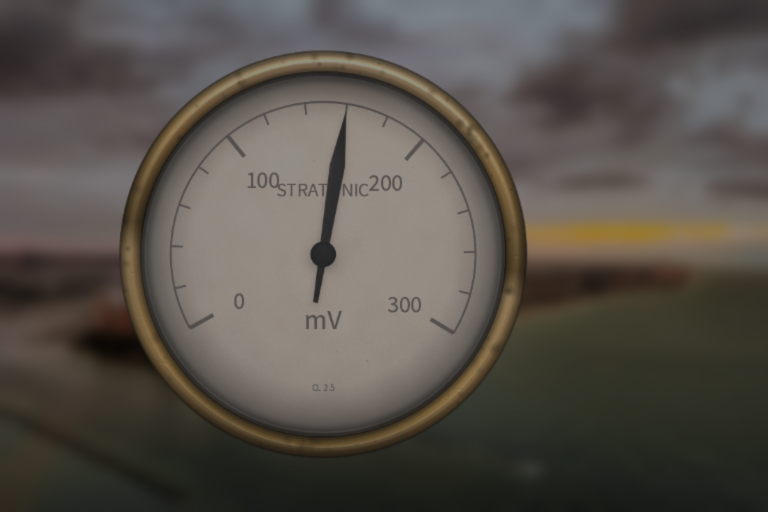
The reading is 160,mV
